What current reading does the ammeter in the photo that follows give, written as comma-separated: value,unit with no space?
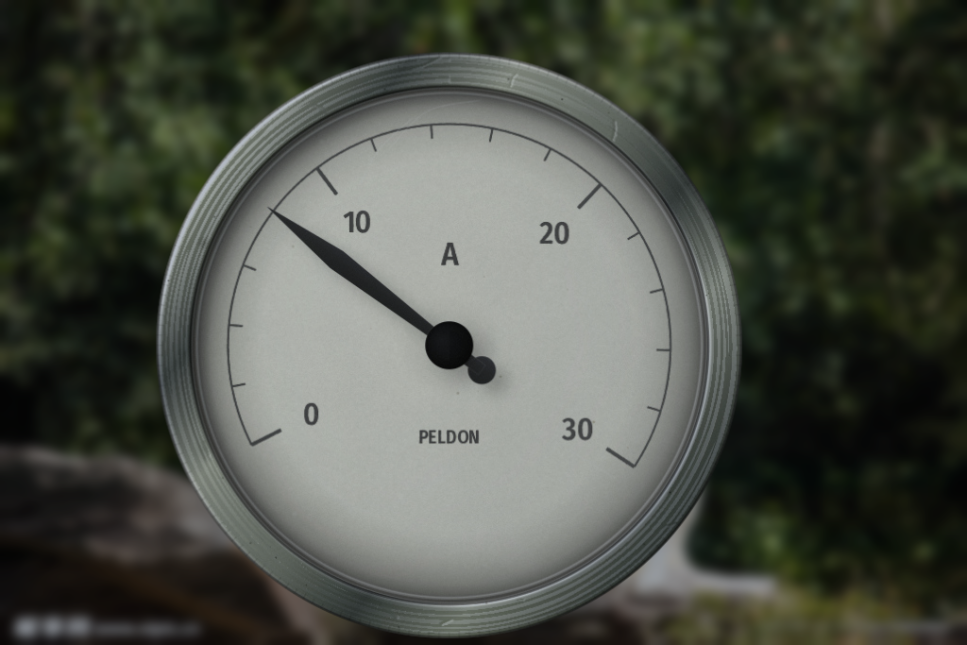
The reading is 8,A
